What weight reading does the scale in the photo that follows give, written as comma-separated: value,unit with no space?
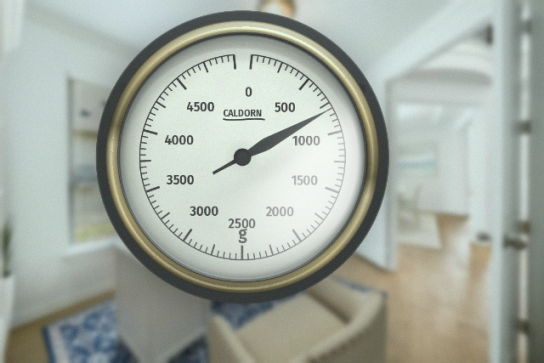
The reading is 800,g
